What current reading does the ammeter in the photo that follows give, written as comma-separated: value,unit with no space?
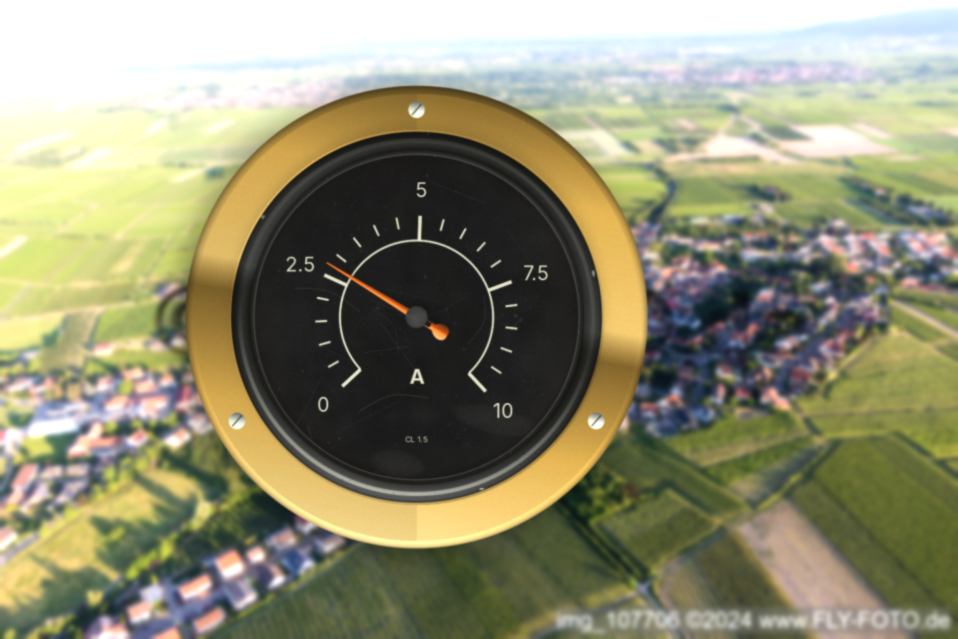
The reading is 2.75,A
